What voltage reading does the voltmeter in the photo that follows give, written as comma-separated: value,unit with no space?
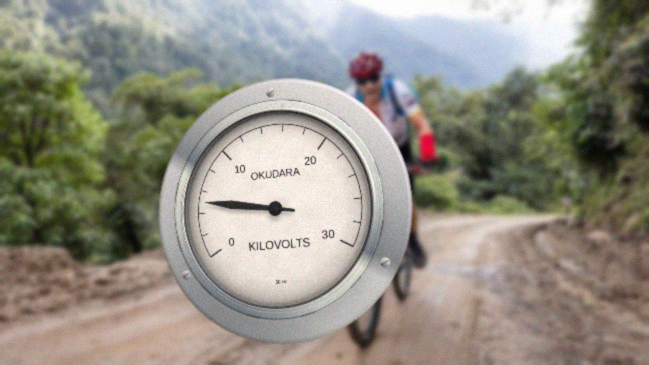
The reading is 5,kV
